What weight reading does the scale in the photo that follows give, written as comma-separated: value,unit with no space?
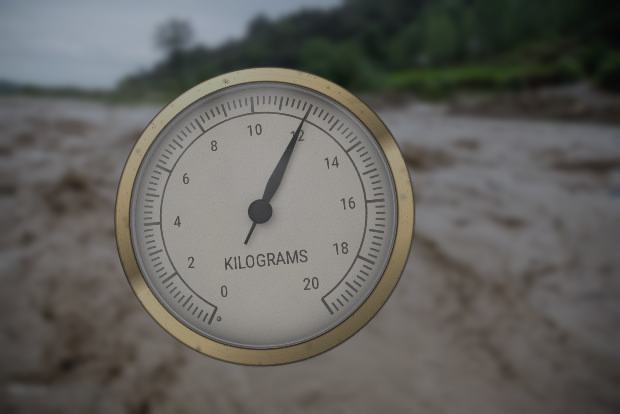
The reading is 12,kg
